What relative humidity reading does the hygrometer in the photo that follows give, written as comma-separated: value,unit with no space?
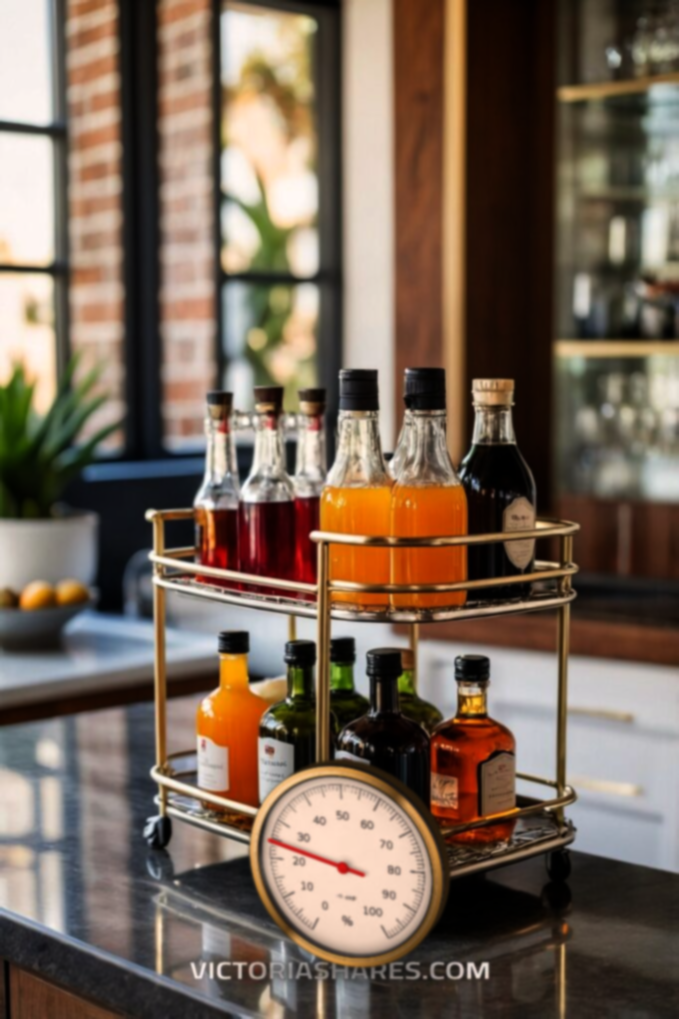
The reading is 25,%
